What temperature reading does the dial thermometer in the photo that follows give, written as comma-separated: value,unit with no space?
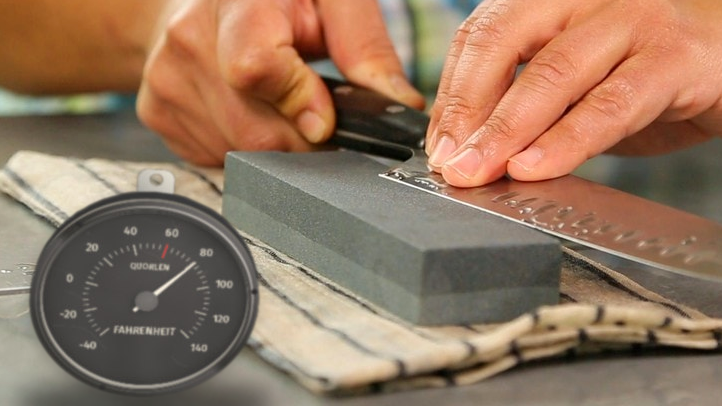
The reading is 80,°F
